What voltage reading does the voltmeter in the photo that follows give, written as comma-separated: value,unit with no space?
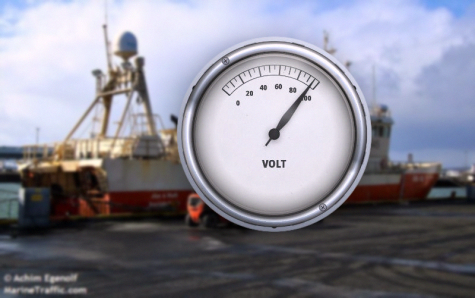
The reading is 95,V
